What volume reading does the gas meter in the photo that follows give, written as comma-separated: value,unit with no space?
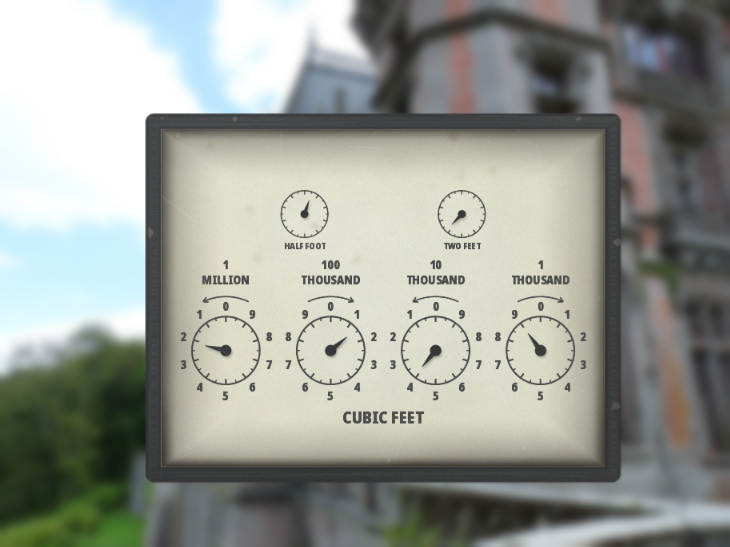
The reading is 213900,ft³
